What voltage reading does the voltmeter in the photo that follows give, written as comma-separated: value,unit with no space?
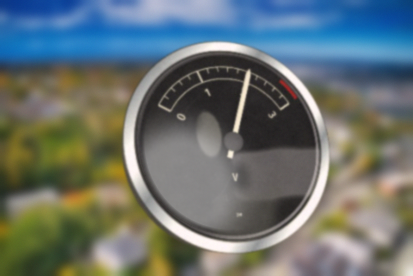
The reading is 2,V
